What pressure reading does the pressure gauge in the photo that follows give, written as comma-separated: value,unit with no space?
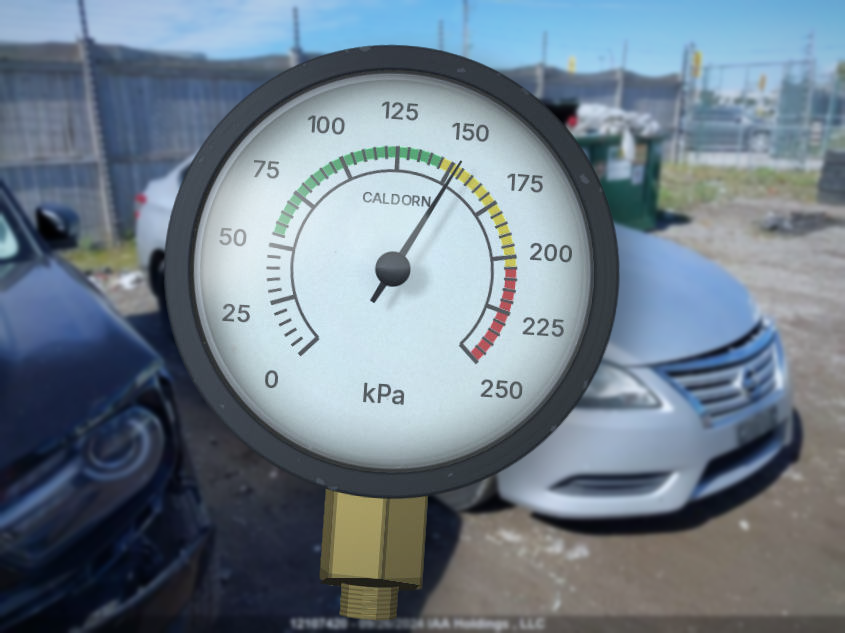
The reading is 152.5,kPa
